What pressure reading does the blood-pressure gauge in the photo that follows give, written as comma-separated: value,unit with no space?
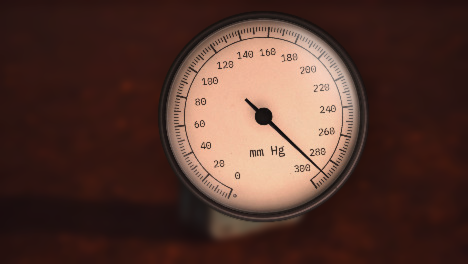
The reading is 290,mmHg
